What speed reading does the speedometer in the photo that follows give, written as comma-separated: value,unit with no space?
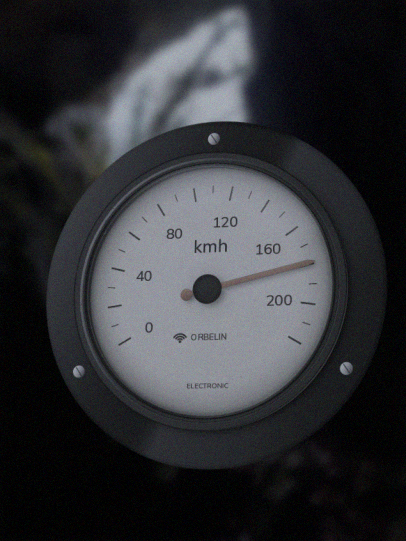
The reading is 180,km/h
